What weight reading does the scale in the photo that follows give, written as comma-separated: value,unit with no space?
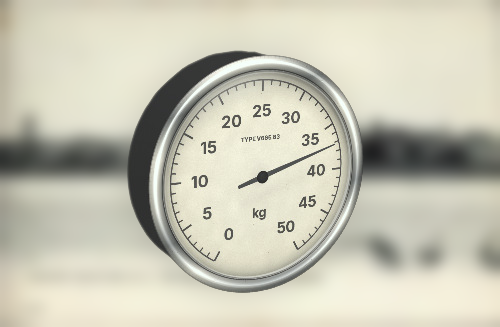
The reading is 37,kg
